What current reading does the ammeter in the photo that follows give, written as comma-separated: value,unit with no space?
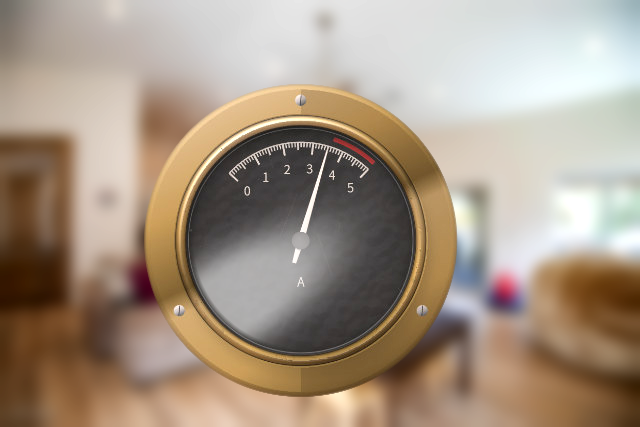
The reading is 3.5,A
